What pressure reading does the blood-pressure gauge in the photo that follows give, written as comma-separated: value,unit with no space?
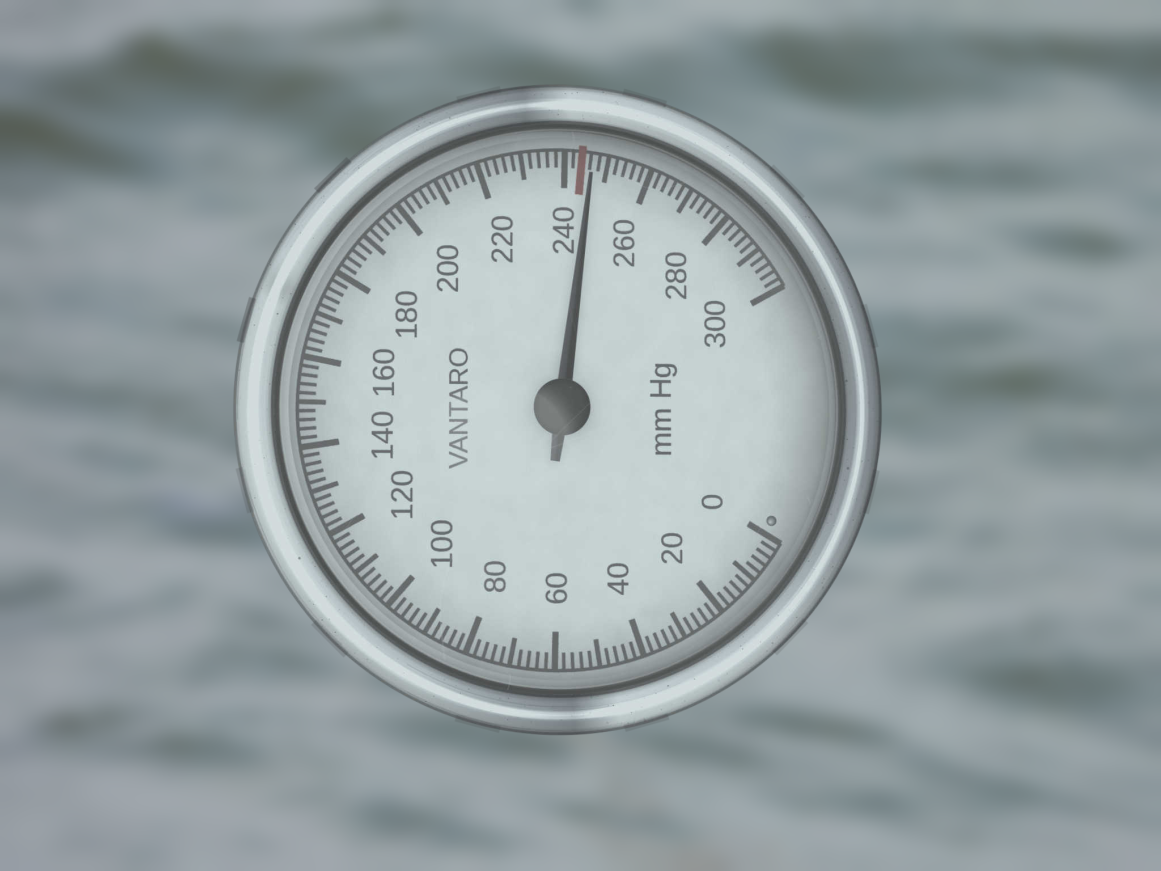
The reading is 246,mmHg
